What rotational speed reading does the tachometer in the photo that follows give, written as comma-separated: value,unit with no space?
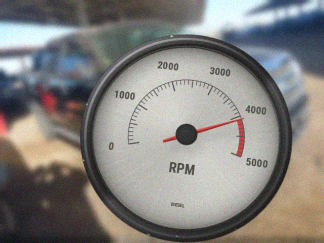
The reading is 4100,rpm
